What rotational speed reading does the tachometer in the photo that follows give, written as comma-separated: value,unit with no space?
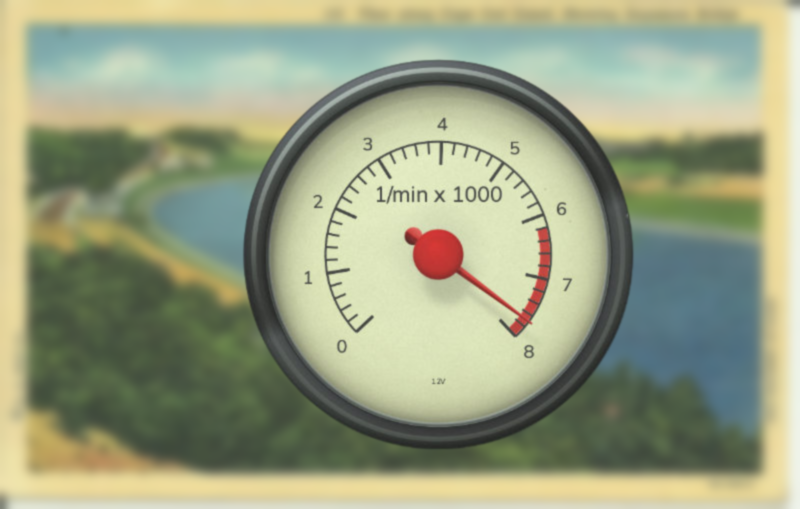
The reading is 7700,rpm
